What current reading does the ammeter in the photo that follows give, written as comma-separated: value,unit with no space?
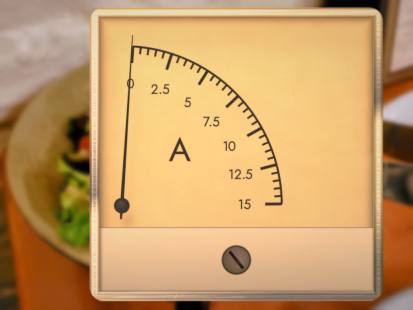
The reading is 0,A
